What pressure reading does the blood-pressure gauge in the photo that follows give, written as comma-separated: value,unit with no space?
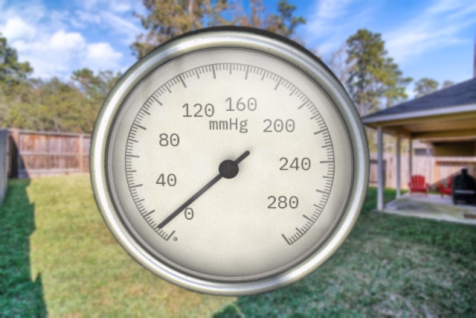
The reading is 10,mmHg
